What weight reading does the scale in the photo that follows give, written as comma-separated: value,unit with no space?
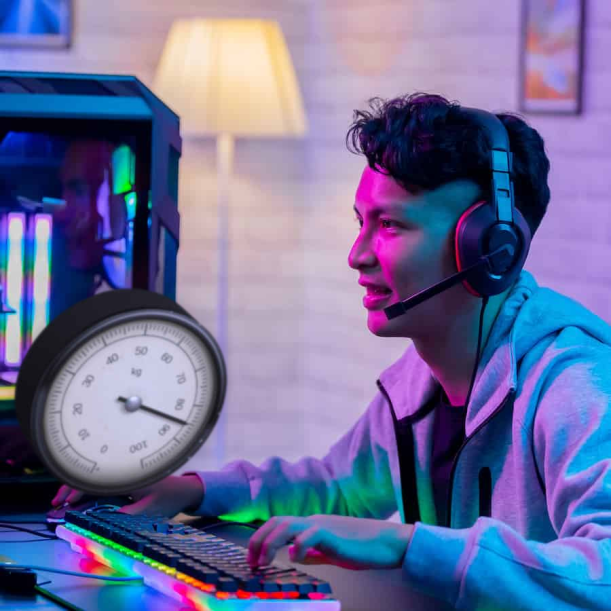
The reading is 85,kg
